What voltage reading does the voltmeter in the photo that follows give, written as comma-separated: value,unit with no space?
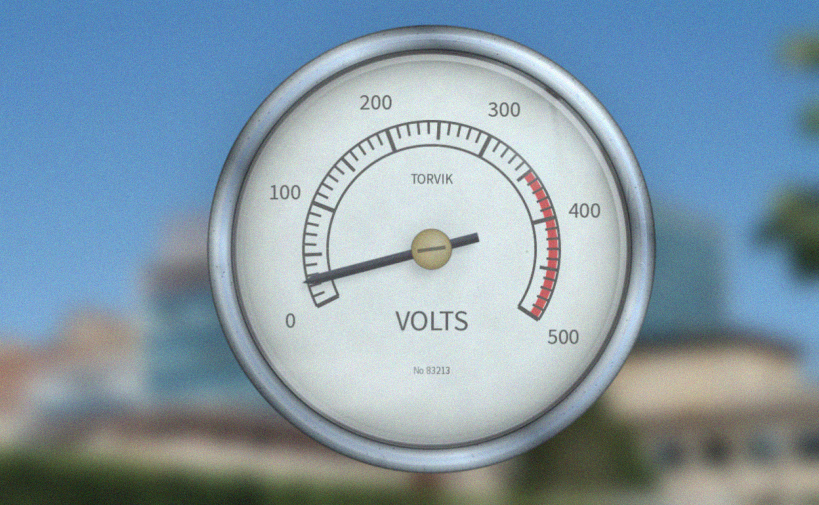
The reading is 25,V
